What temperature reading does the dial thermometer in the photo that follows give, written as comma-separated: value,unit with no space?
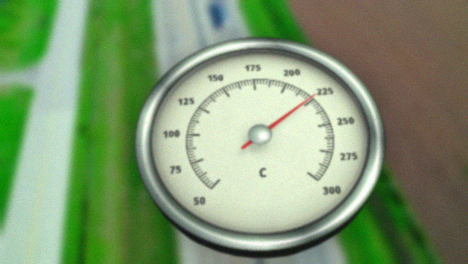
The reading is 225,°C
